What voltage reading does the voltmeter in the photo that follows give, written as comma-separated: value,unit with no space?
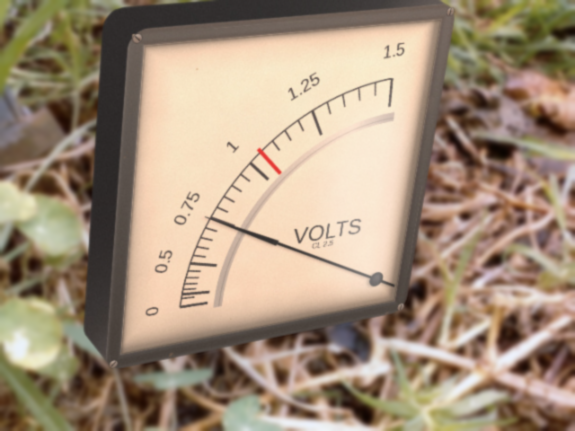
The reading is 0.75,V
